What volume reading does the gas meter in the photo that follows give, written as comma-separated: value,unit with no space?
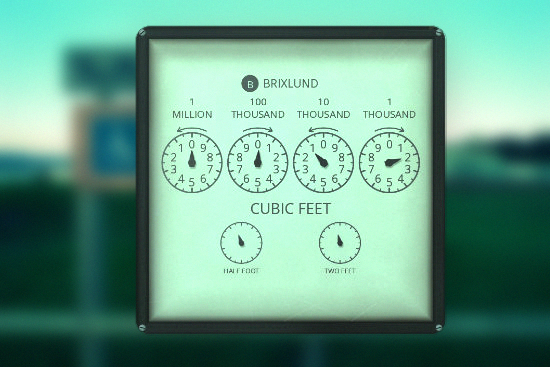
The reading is 1200,ft³
